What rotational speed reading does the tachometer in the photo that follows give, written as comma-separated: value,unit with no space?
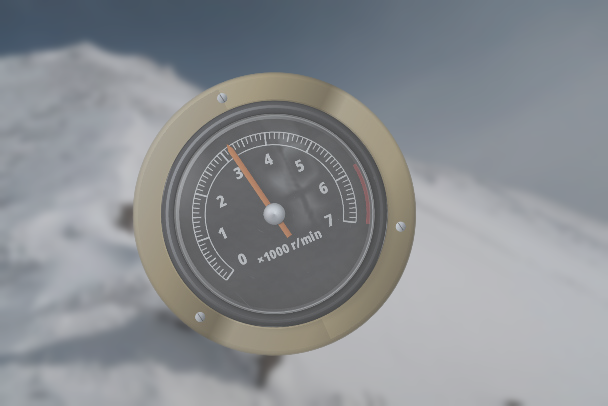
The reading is 3200,rpm
